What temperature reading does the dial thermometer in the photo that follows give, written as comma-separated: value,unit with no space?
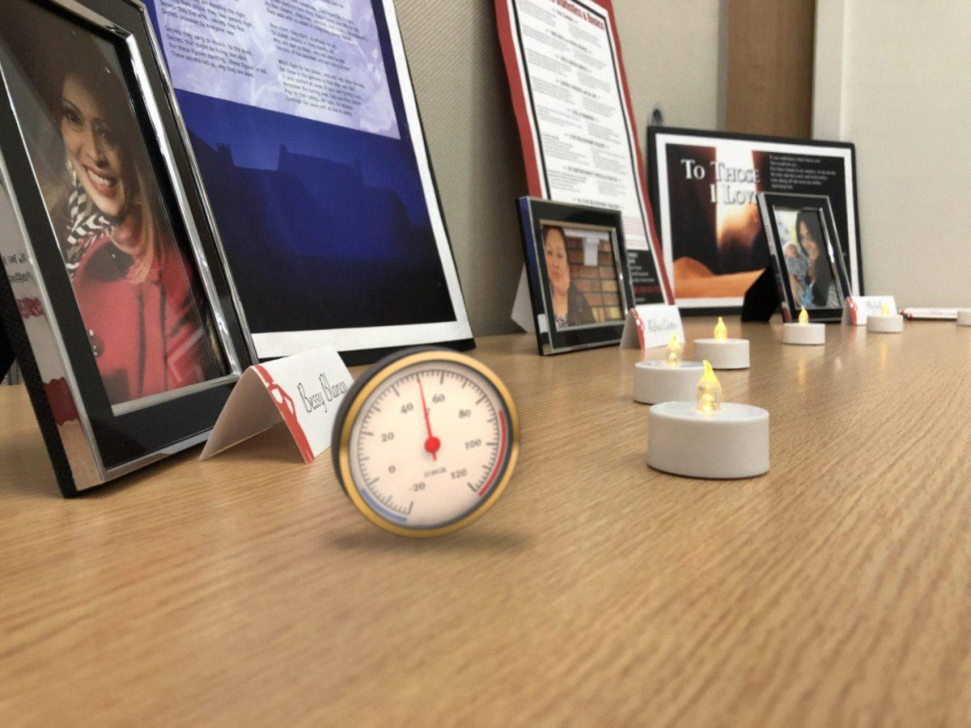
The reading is 50,°F
